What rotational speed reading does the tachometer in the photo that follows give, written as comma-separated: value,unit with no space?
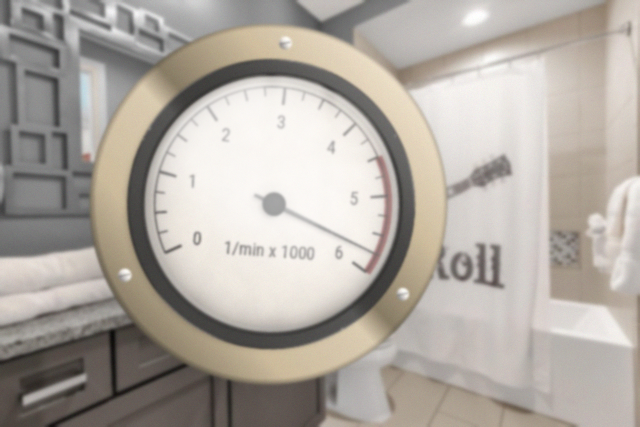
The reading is 5750,rpm
